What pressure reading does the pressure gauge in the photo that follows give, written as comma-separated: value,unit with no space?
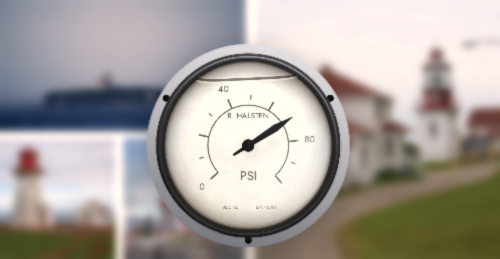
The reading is 70,psi
